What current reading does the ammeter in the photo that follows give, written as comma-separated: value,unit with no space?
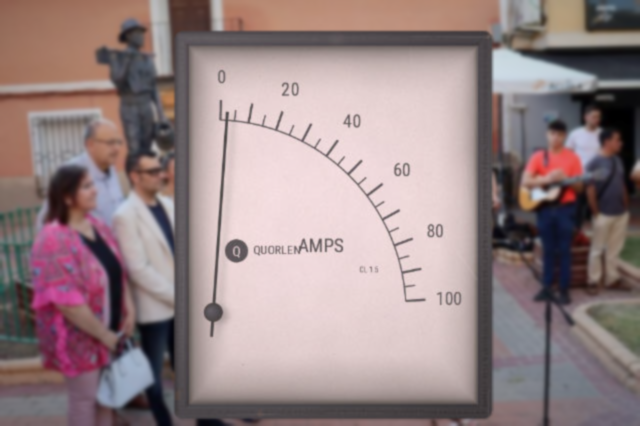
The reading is 2.5,A
